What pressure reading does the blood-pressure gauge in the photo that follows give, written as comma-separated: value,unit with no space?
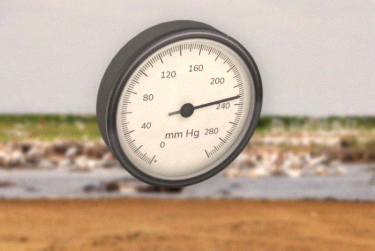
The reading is 230,mmHg
